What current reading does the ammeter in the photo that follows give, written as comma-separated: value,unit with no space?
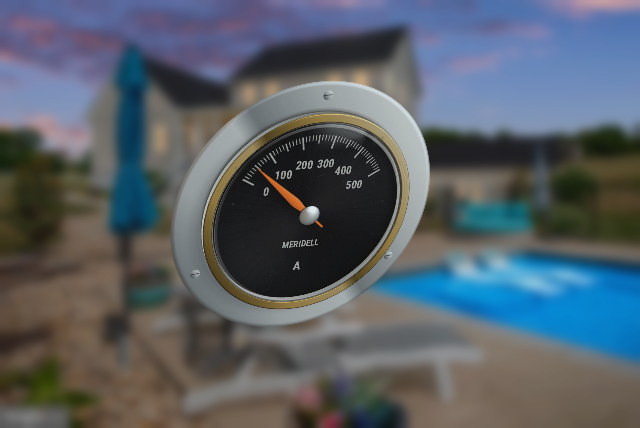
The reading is 50,A
